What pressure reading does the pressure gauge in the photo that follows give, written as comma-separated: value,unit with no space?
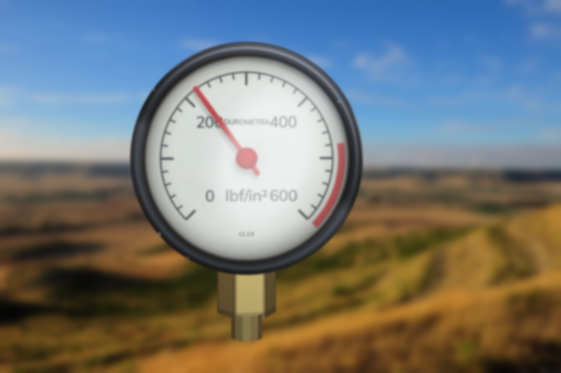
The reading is 220,psi
